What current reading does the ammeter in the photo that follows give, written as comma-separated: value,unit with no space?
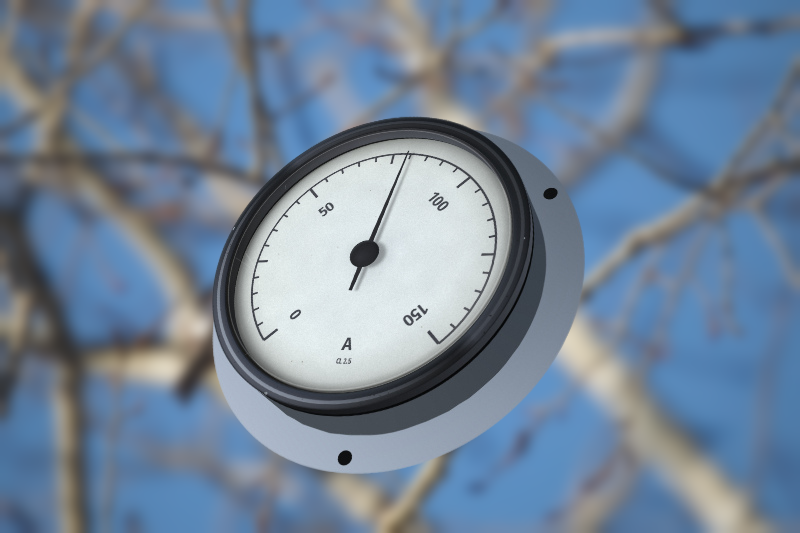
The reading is 80,A
